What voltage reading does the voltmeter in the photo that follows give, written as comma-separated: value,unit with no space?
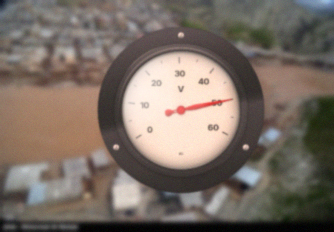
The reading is 50,V
